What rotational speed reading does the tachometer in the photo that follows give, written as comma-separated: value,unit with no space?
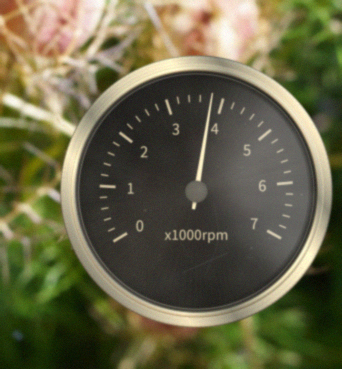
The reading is 3800,rpm
